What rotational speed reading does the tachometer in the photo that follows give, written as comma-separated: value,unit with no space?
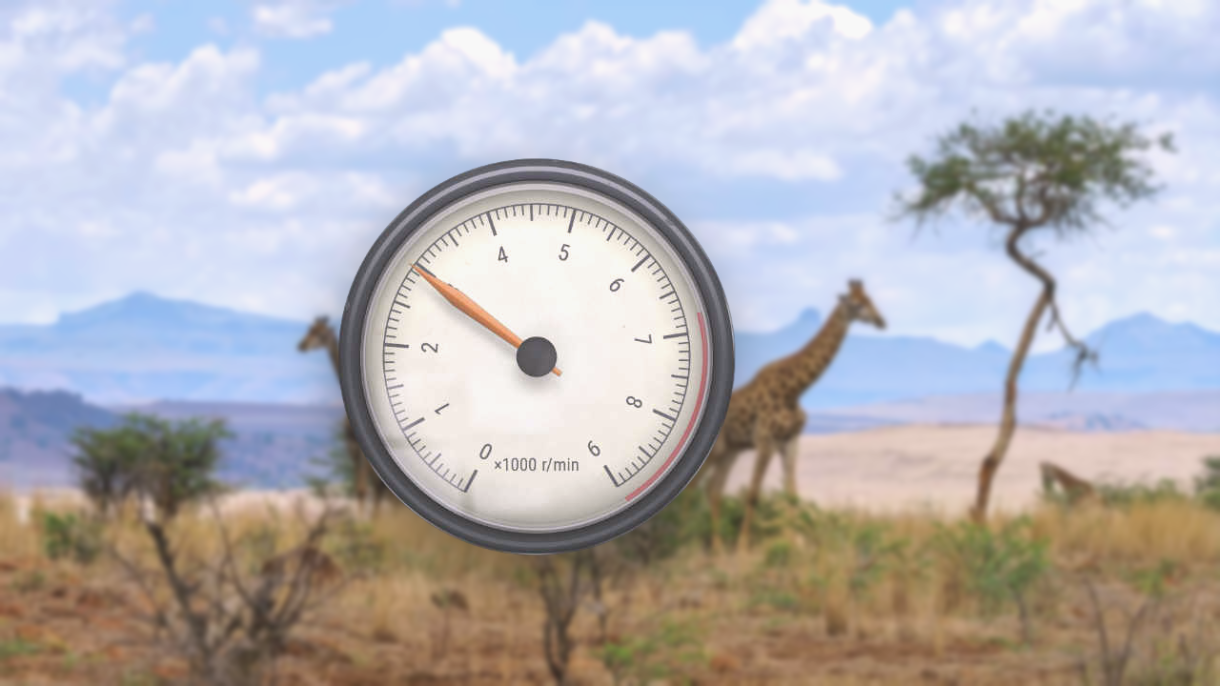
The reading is 2950,rpm
